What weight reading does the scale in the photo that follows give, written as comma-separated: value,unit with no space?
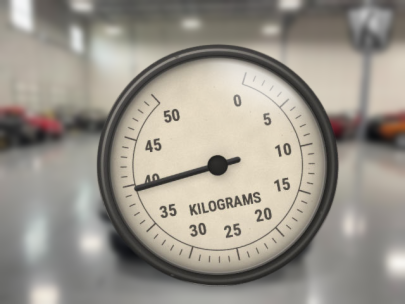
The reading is 39.5,kg
